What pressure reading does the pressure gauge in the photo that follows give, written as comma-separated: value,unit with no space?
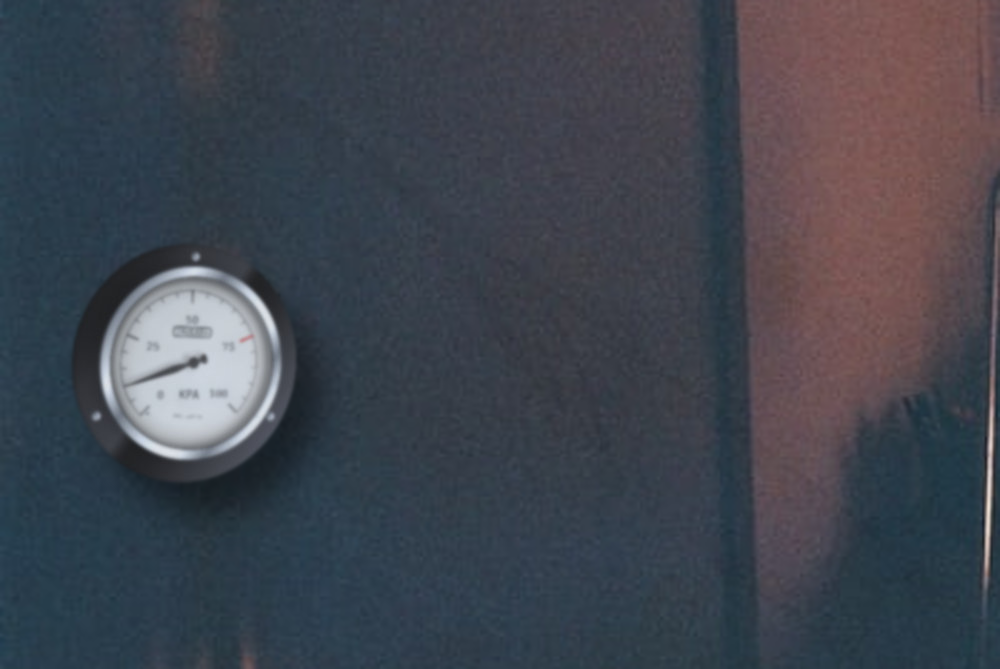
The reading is 10,kPa
